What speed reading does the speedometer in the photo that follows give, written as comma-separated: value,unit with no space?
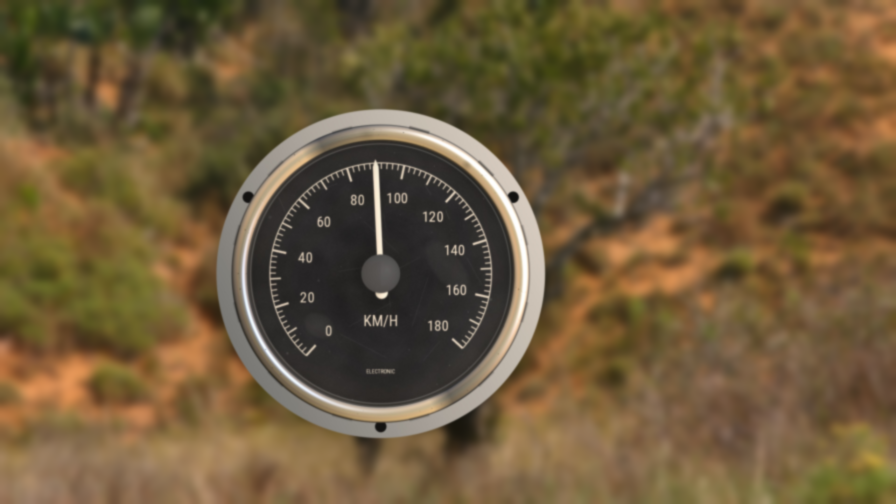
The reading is 90,km/h
